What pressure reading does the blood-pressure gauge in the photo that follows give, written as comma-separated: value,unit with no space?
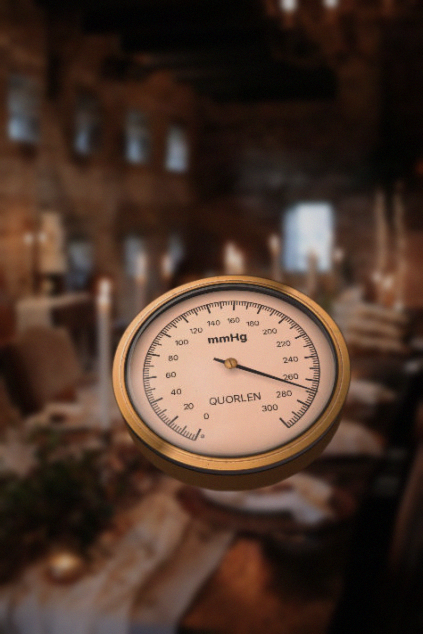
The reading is 270,mmHg
